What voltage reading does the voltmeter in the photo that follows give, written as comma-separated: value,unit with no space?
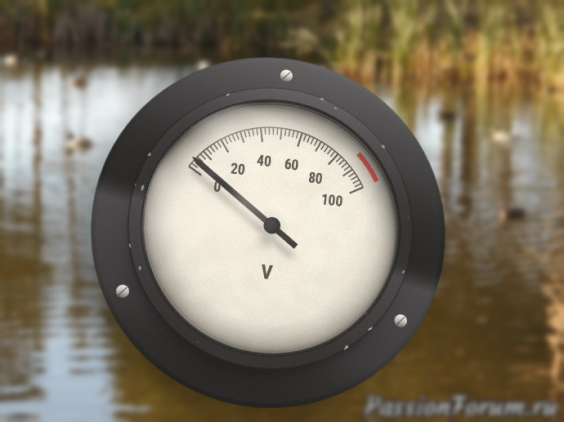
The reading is 4,V
